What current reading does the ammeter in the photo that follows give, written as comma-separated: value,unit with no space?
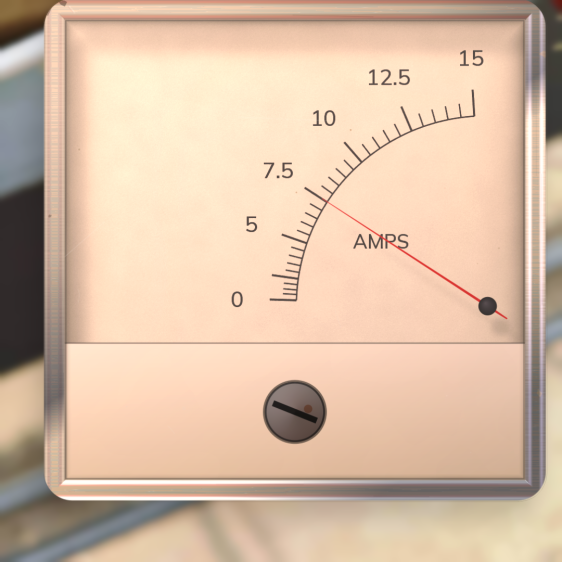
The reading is 7.5,A
